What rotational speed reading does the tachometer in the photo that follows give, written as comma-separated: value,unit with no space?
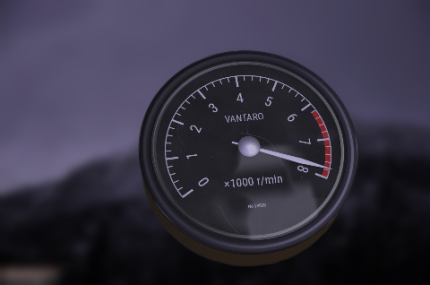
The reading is 7800,rpm
